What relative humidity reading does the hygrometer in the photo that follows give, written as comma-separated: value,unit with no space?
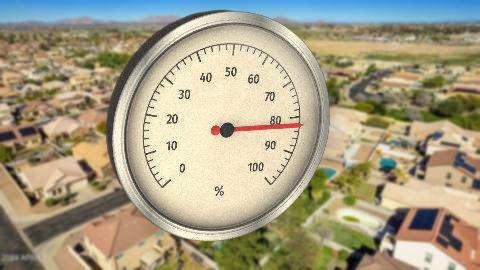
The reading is 82,%
